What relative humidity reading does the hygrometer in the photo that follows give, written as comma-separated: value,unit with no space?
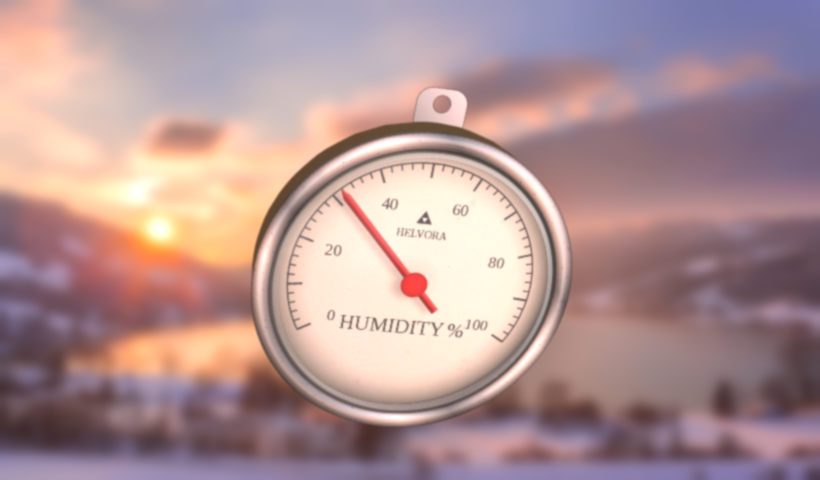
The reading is 32,%
